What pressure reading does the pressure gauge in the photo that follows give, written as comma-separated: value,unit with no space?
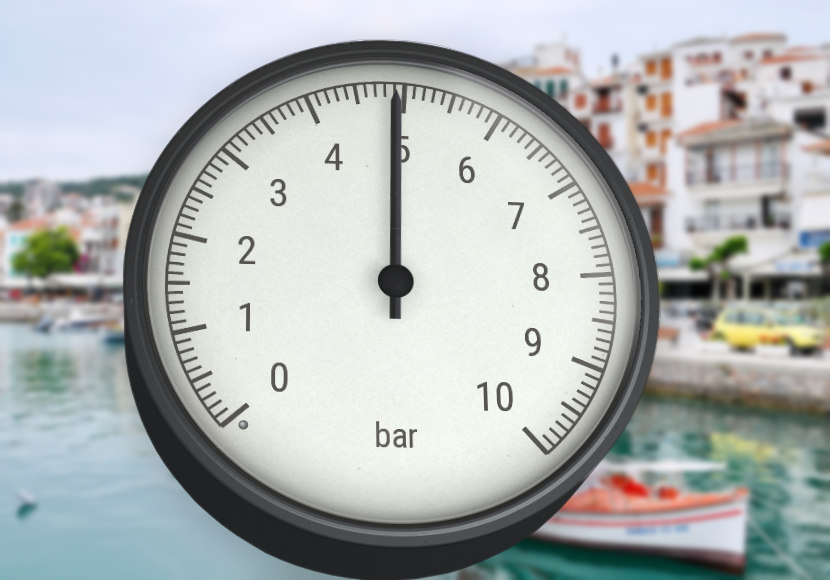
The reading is 4.9,bar
